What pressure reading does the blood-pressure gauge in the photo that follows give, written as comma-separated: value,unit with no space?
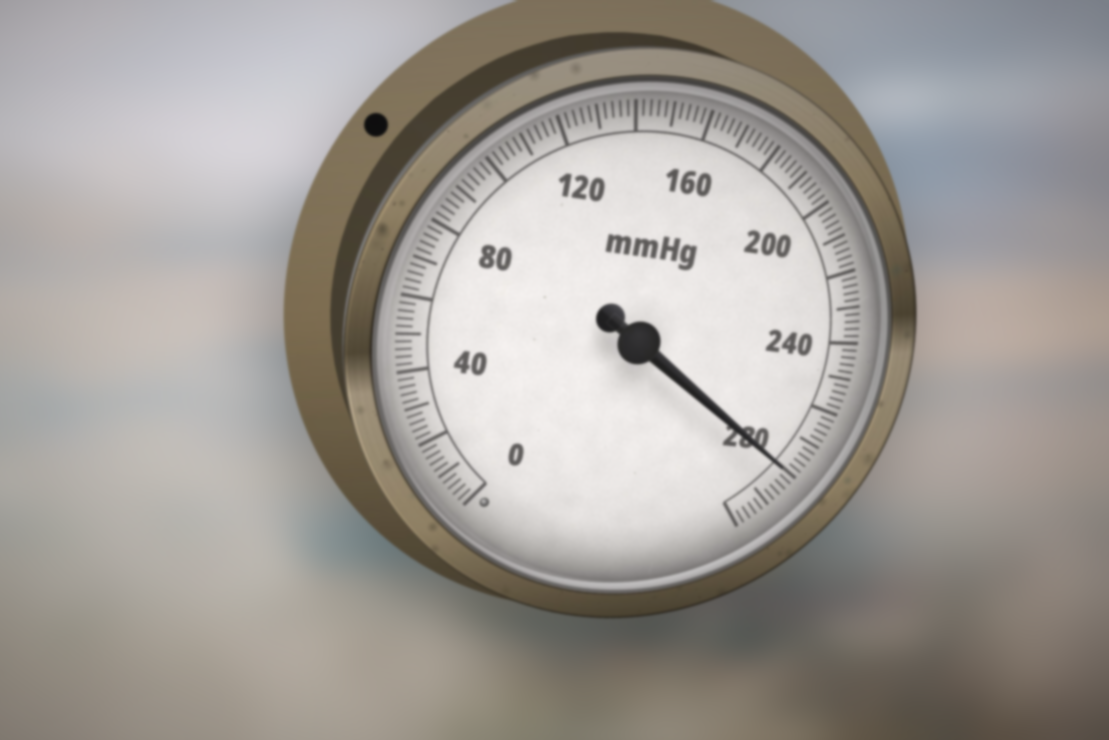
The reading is 280,mmHg
